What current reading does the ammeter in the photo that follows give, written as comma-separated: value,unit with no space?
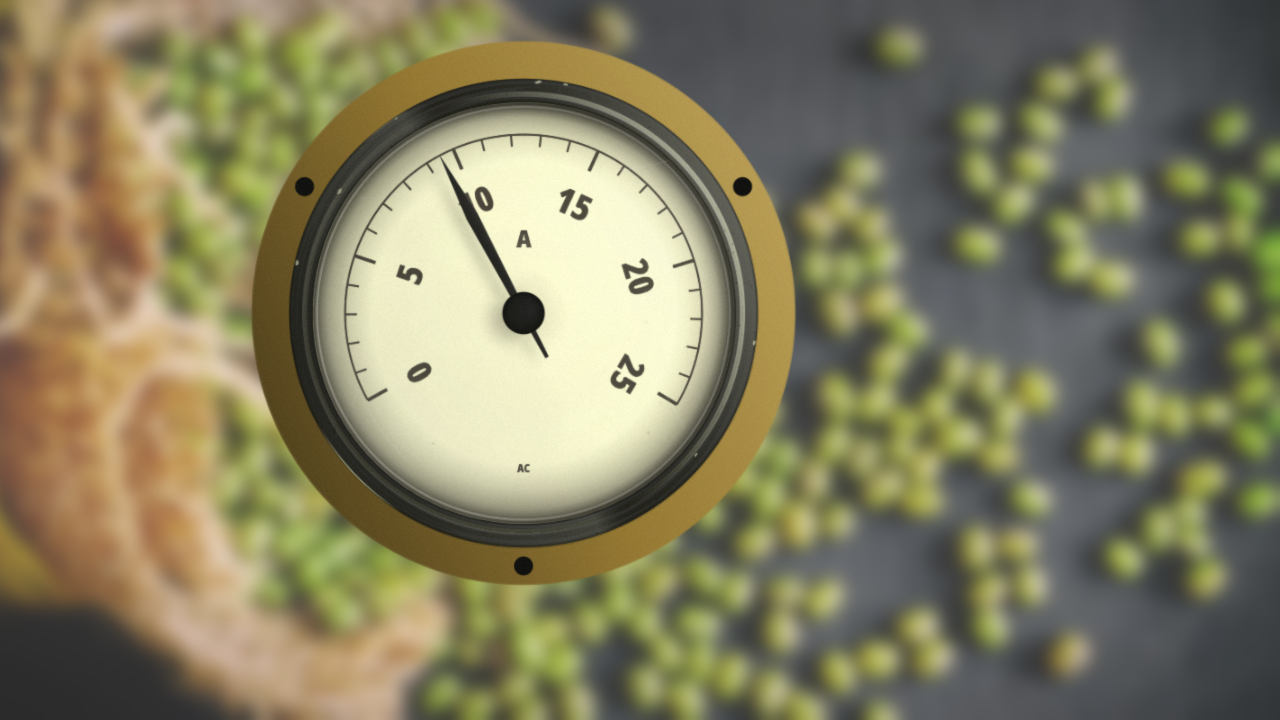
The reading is 9.5,A
